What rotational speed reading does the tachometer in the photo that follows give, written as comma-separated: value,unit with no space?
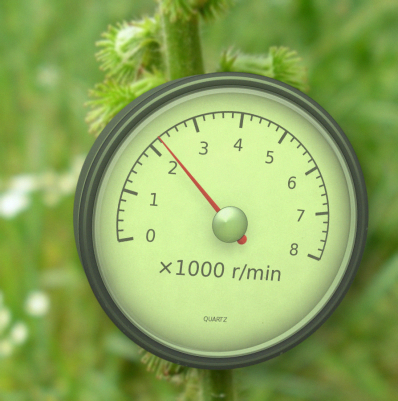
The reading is 2200,rpm
